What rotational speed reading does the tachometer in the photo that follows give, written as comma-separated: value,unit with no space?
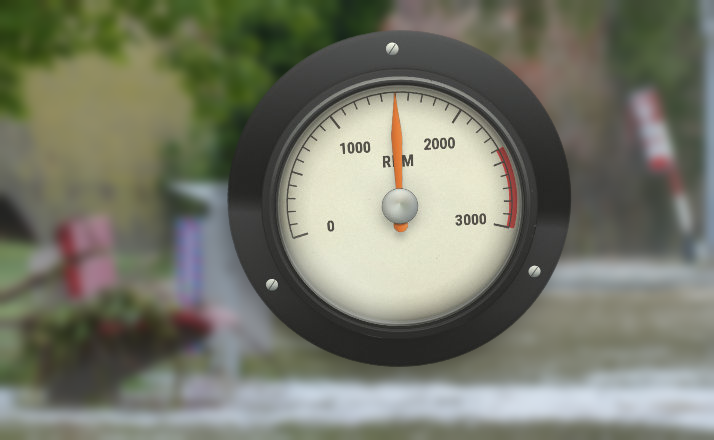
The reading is 1500,rpm
